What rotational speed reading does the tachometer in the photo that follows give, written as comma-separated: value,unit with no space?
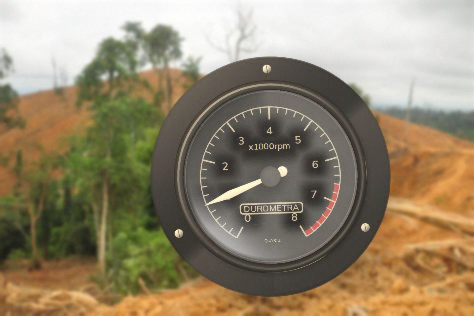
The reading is 1000,rpm
